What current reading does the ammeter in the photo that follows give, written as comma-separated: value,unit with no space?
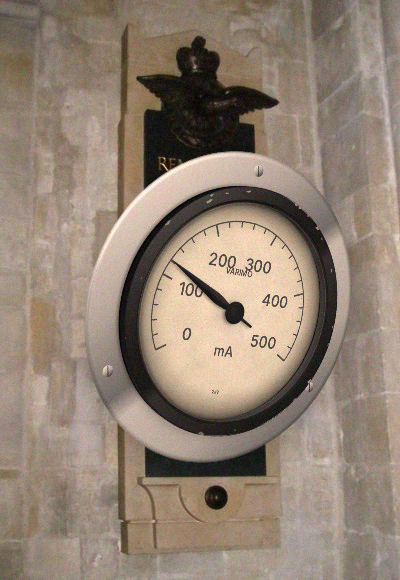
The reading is 120,mA
